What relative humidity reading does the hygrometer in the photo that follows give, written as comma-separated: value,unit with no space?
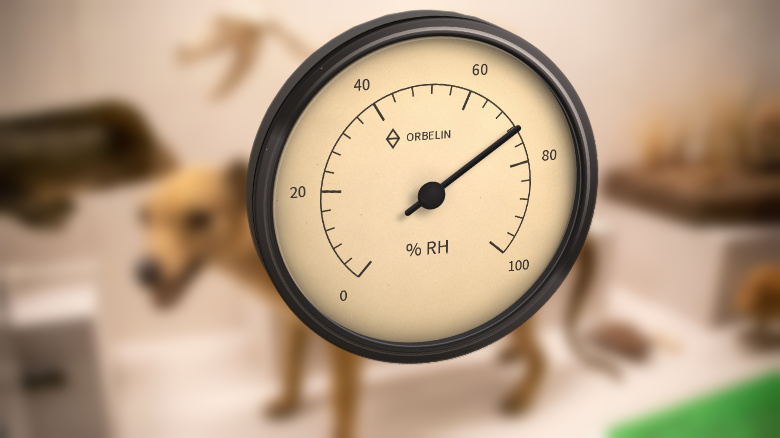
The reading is 72,%
